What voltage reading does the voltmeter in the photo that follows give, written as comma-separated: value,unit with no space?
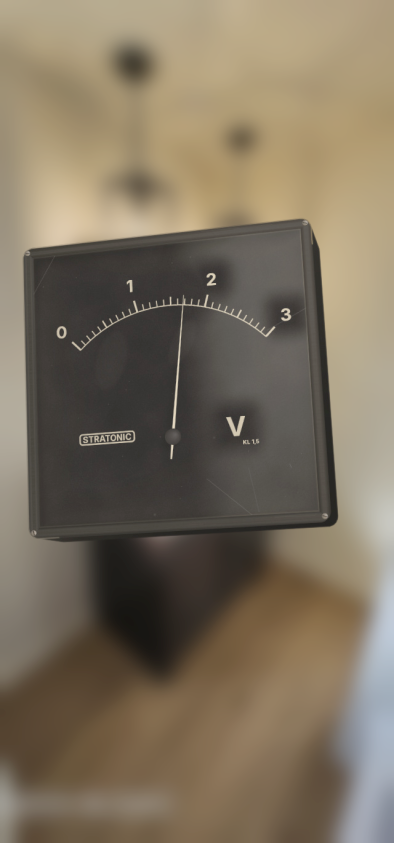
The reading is 1.7,V
